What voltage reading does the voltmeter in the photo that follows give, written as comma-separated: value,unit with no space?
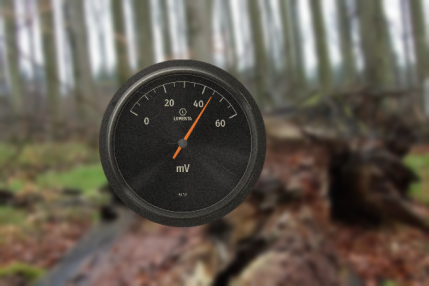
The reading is 45,mV
